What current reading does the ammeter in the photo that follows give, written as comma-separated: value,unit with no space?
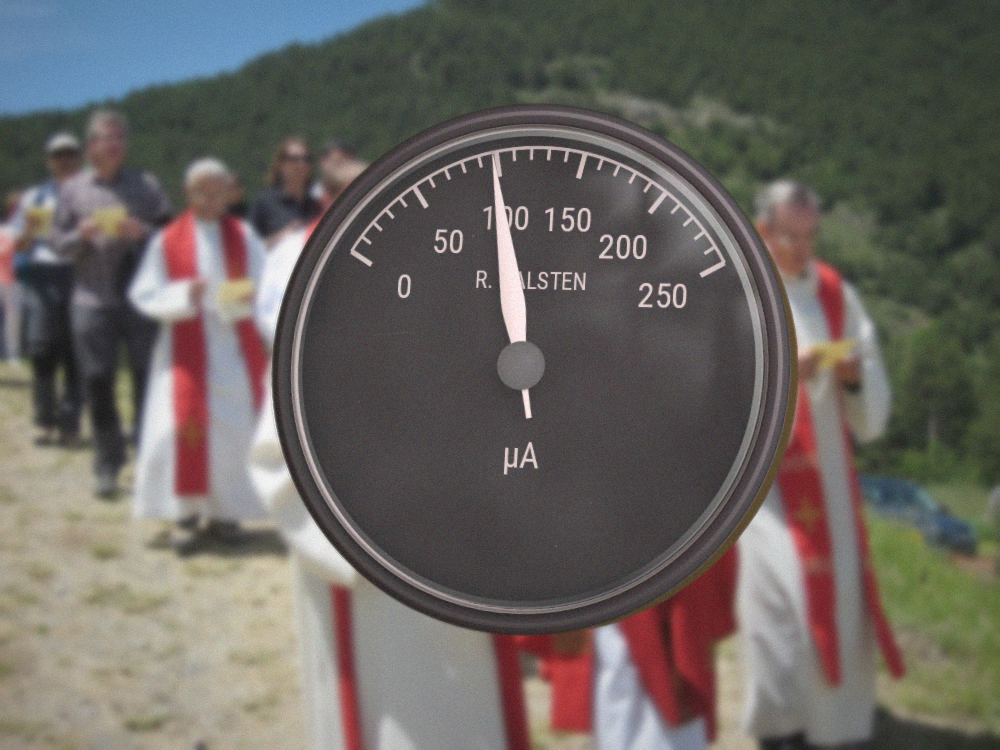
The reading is 100,µA
